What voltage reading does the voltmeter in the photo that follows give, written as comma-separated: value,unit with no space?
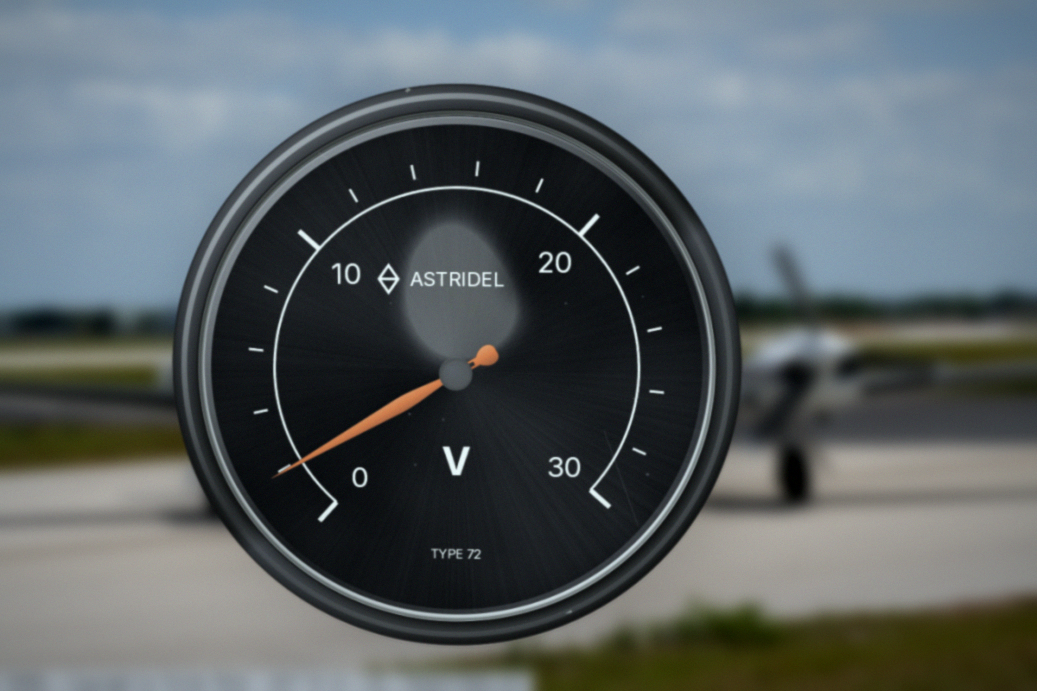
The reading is 2,V
